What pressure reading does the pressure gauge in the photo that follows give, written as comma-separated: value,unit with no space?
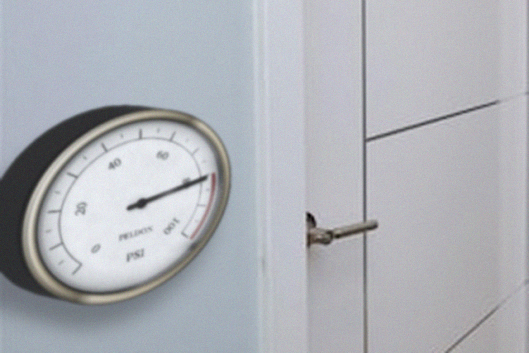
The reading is 80,psi
